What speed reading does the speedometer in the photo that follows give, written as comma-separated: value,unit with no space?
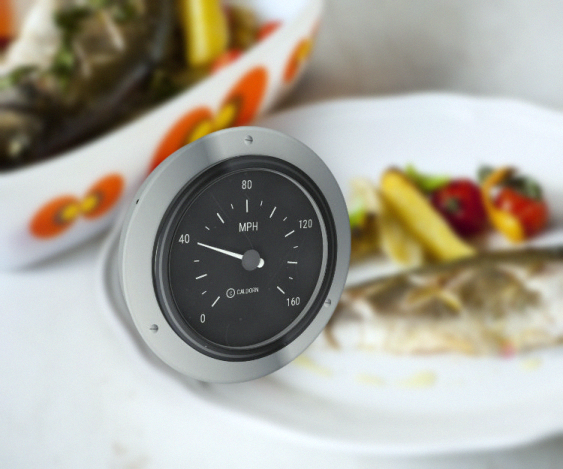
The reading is 40,mph
